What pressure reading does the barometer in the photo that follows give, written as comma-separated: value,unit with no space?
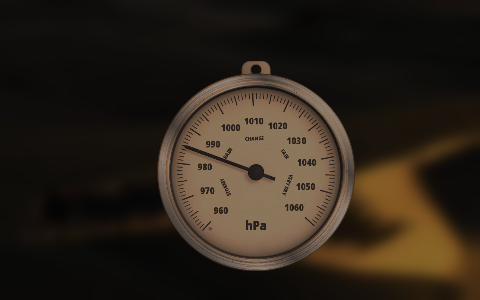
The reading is 985,hPa
